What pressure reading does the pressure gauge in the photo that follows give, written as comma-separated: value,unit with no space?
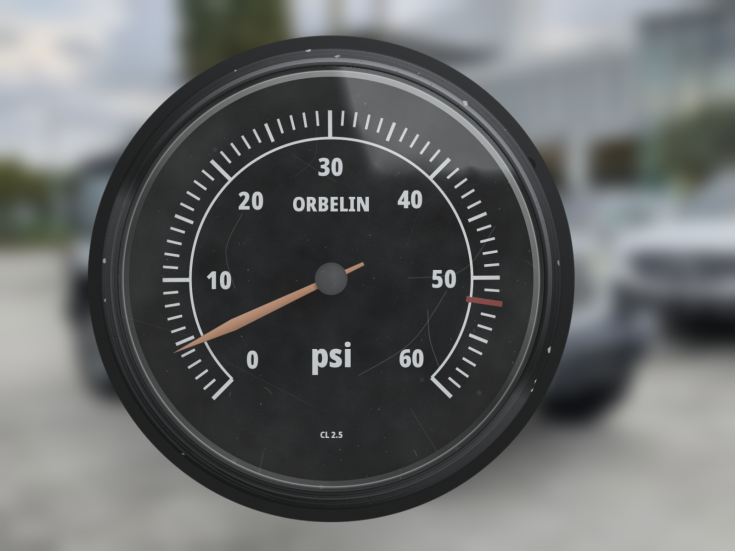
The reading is 4.5,psi
